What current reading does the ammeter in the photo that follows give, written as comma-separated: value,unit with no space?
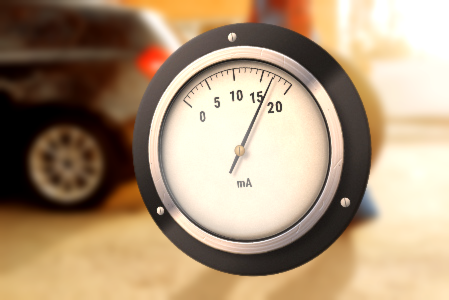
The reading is 17,mA
